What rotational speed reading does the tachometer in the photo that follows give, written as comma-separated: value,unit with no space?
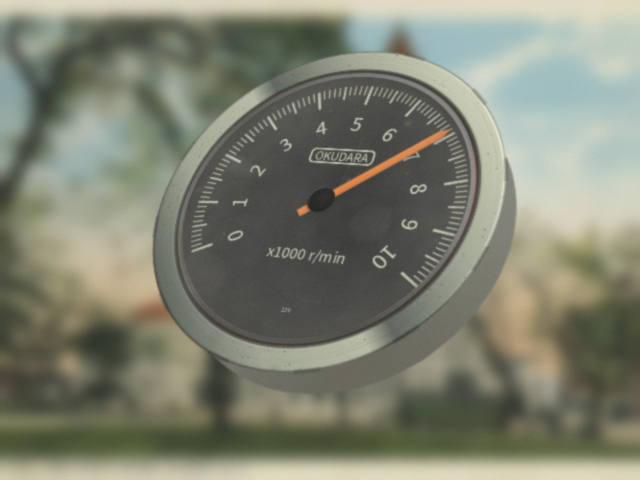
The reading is 7000,rpm
